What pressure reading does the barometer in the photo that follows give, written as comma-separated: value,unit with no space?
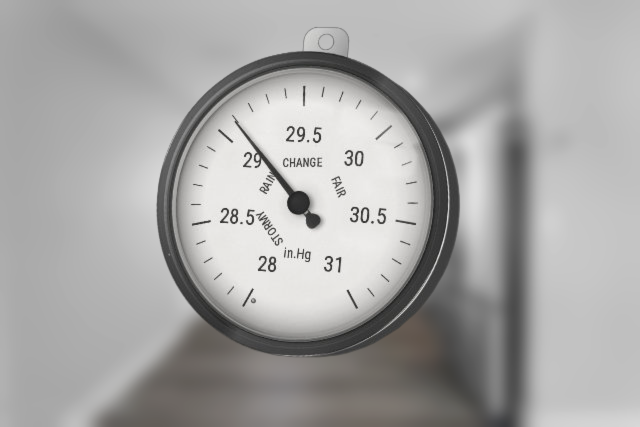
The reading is 29.1,inHg
